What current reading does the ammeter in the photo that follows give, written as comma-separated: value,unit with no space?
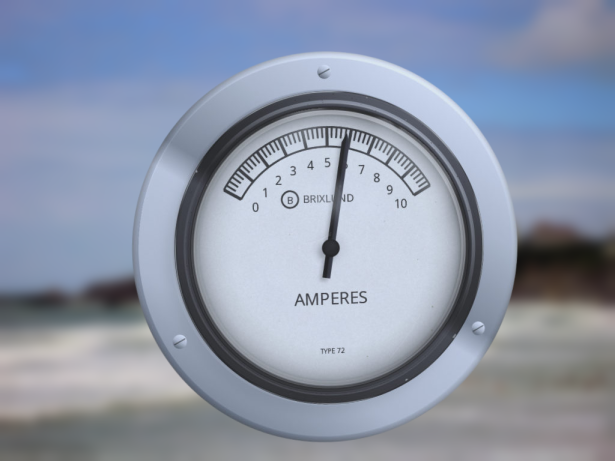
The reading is 5.8,A
